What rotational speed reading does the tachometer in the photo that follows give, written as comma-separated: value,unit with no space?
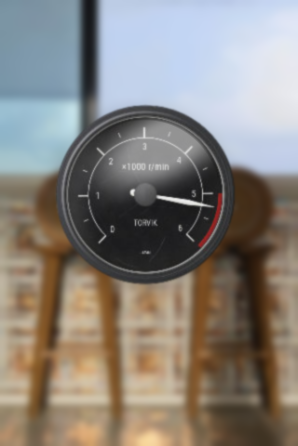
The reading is 5250,rpm
